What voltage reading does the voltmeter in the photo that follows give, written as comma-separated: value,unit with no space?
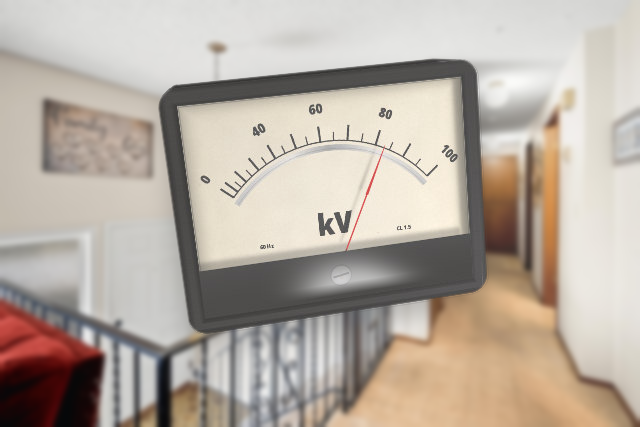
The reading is 82.5,kV
